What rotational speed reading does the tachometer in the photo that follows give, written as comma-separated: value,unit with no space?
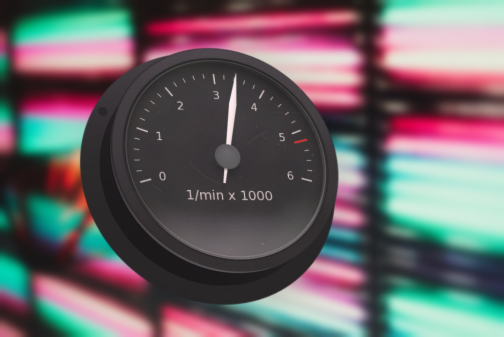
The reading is 3400,rpm
